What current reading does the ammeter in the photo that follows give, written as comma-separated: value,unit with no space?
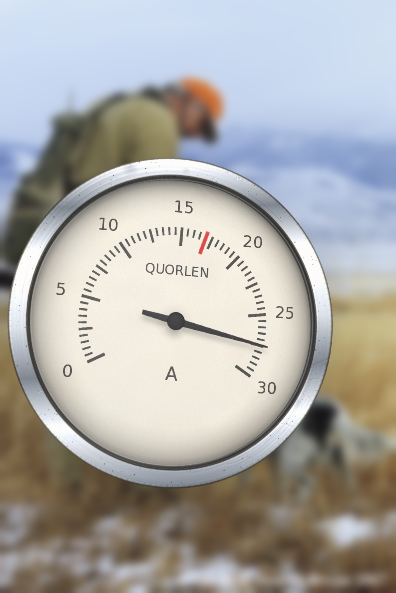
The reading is 27.5,A
